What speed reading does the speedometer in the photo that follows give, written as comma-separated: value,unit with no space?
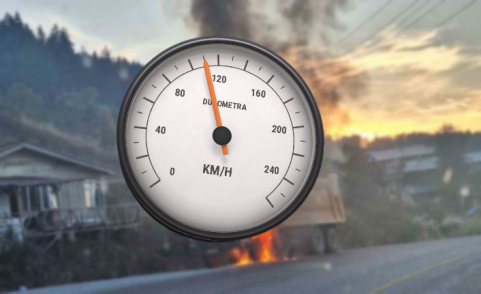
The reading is 110,km/h
